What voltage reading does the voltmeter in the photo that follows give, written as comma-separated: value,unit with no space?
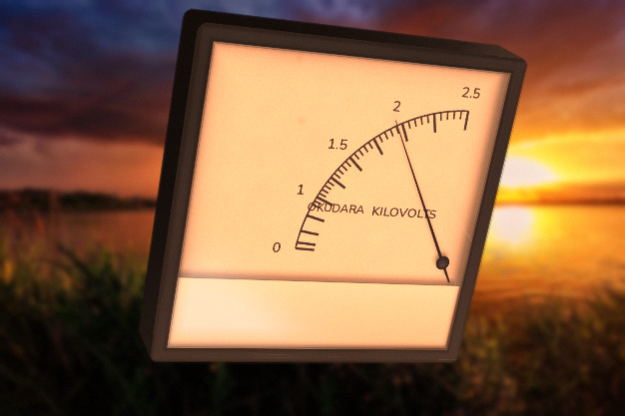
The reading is 1.95,kV
